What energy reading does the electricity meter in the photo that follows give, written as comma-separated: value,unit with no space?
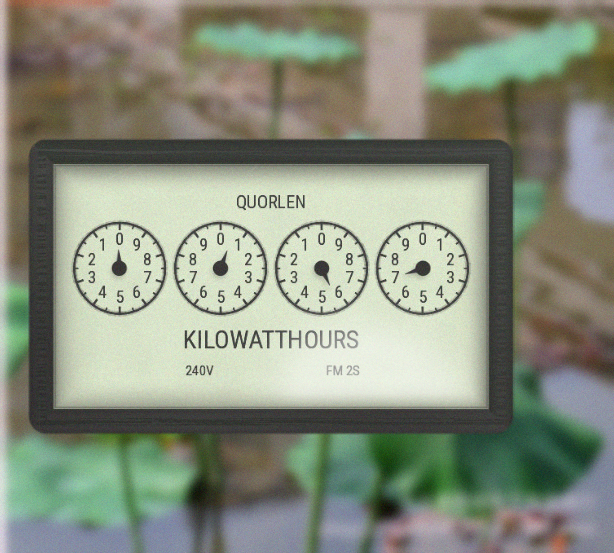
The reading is 57,kWh
